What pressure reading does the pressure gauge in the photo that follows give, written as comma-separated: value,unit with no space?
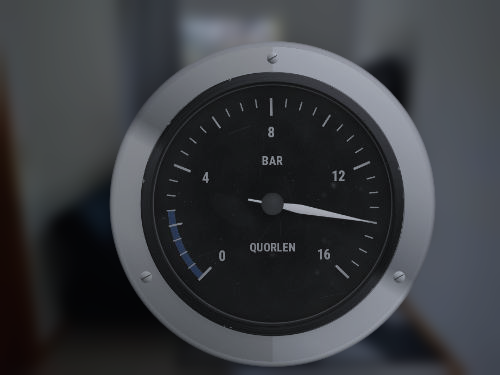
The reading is 14,bar
